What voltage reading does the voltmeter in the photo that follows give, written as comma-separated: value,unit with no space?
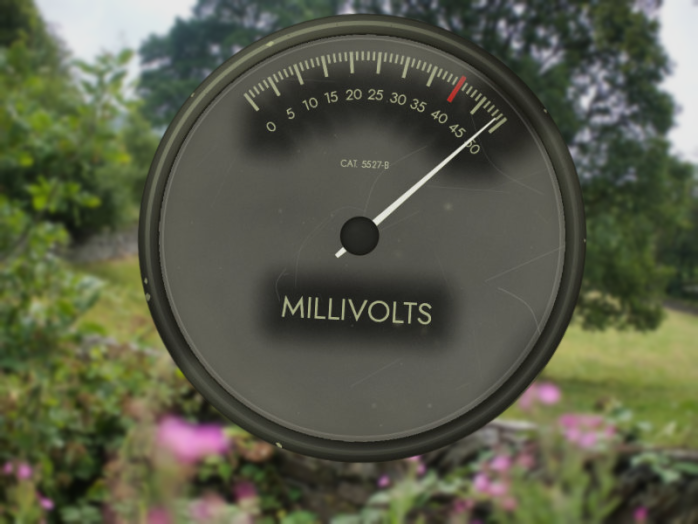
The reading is 49,mV
